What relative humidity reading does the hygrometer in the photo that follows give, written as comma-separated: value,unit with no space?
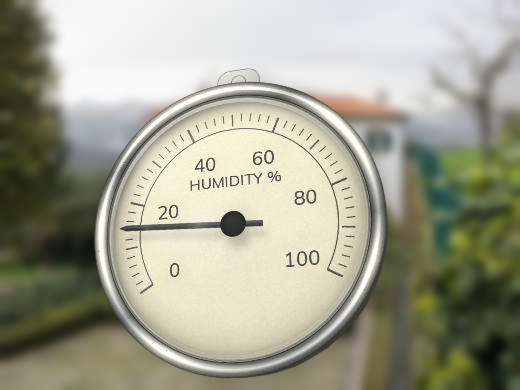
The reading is 14,%
